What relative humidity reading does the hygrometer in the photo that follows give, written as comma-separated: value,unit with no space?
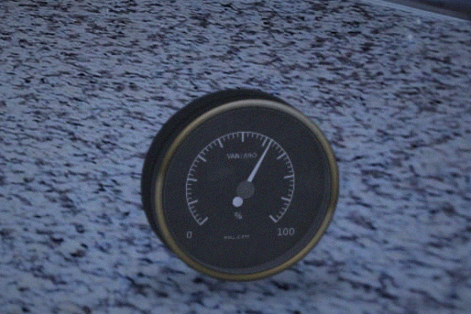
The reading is 60,%
